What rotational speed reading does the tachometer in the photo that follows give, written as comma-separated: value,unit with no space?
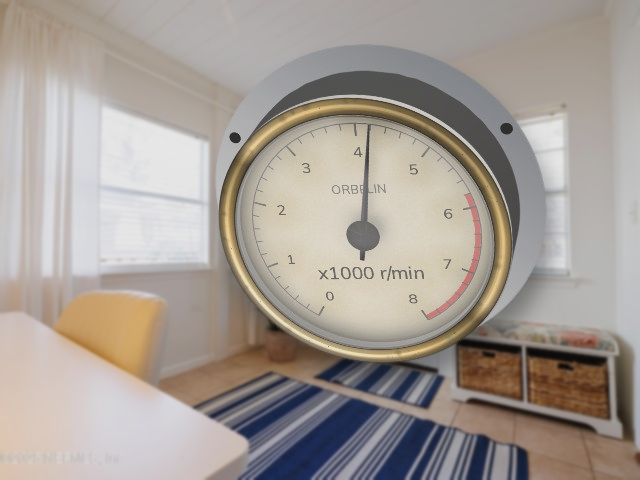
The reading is 4200,rpm
